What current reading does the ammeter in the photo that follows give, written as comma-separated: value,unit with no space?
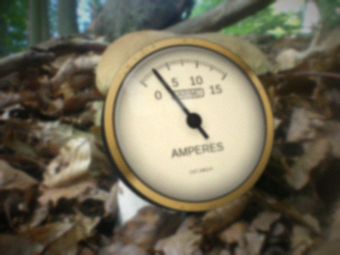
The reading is 2.5,A
